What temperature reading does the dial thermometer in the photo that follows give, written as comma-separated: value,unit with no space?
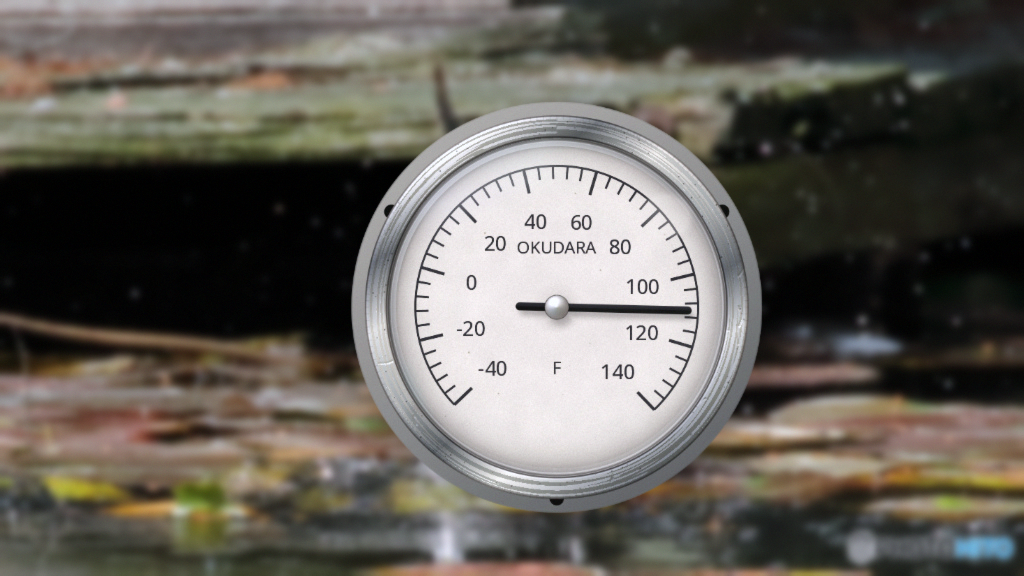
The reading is 110,°F
